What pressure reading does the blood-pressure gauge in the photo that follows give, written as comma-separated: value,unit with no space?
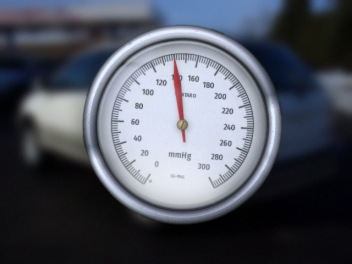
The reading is 140,mmHg
